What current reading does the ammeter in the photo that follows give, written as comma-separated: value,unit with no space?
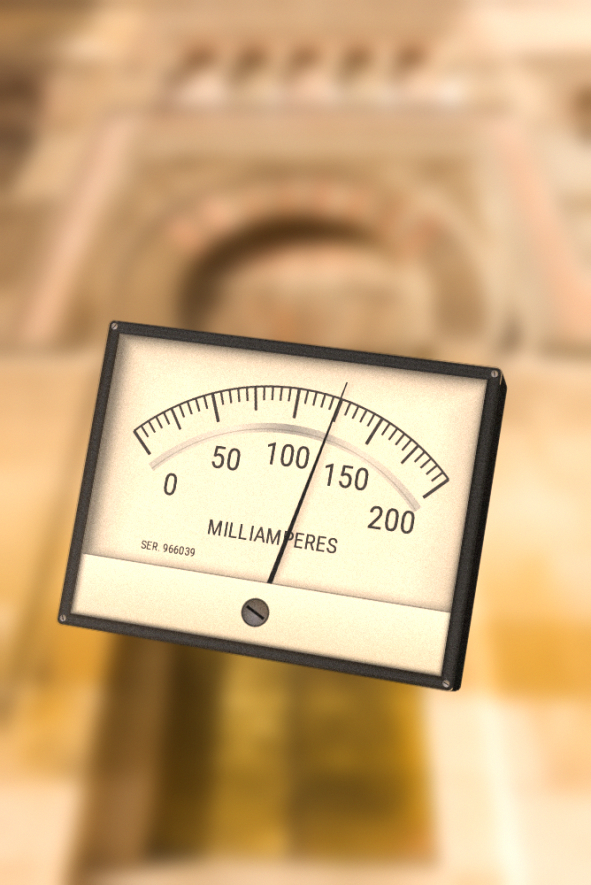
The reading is 125,mA
